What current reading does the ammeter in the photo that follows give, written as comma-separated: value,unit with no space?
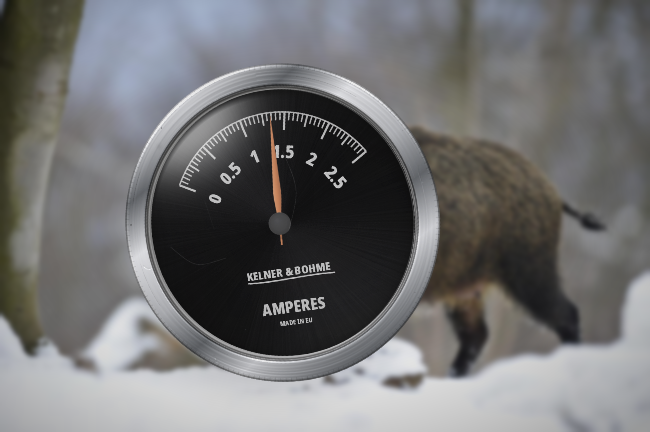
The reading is 1.35,A
